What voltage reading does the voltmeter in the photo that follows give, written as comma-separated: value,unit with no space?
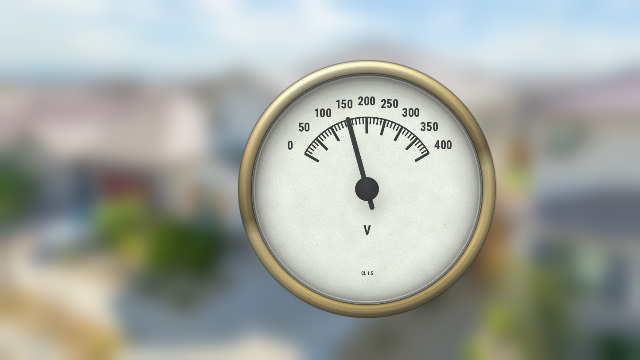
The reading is 150,V
